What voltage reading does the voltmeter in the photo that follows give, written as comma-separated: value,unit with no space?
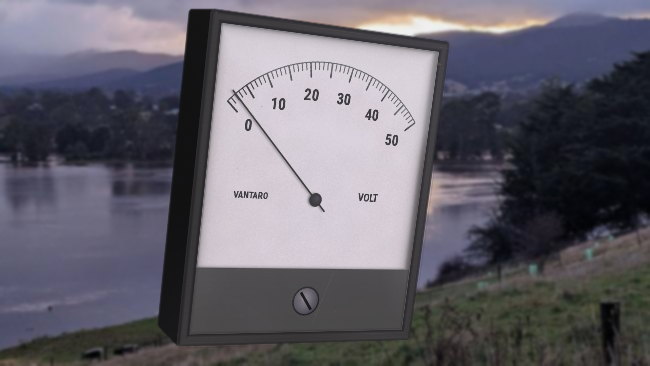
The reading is 2,V
